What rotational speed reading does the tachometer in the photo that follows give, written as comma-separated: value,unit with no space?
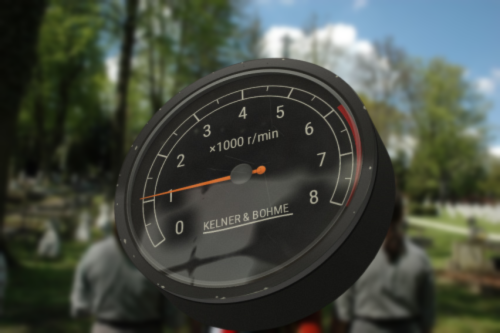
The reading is 1000,rpm
